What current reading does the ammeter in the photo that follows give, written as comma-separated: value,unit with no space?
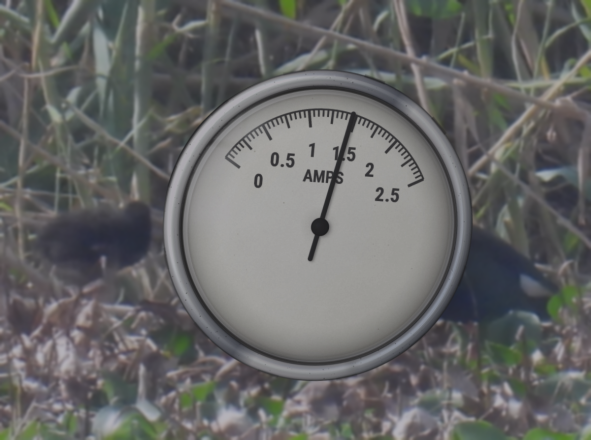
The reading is 1.45,A
